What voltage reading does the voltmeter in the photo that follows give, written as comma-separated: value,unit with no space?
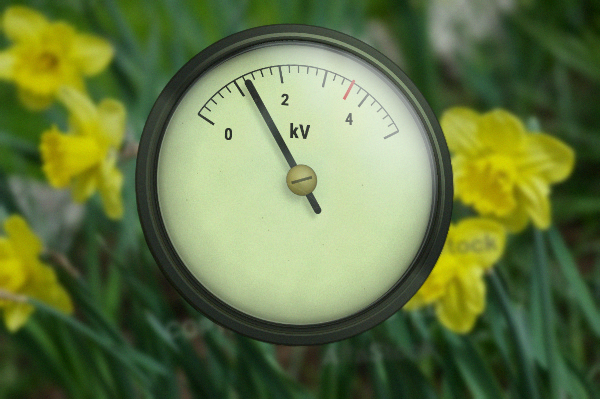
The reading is 1.2,kV
